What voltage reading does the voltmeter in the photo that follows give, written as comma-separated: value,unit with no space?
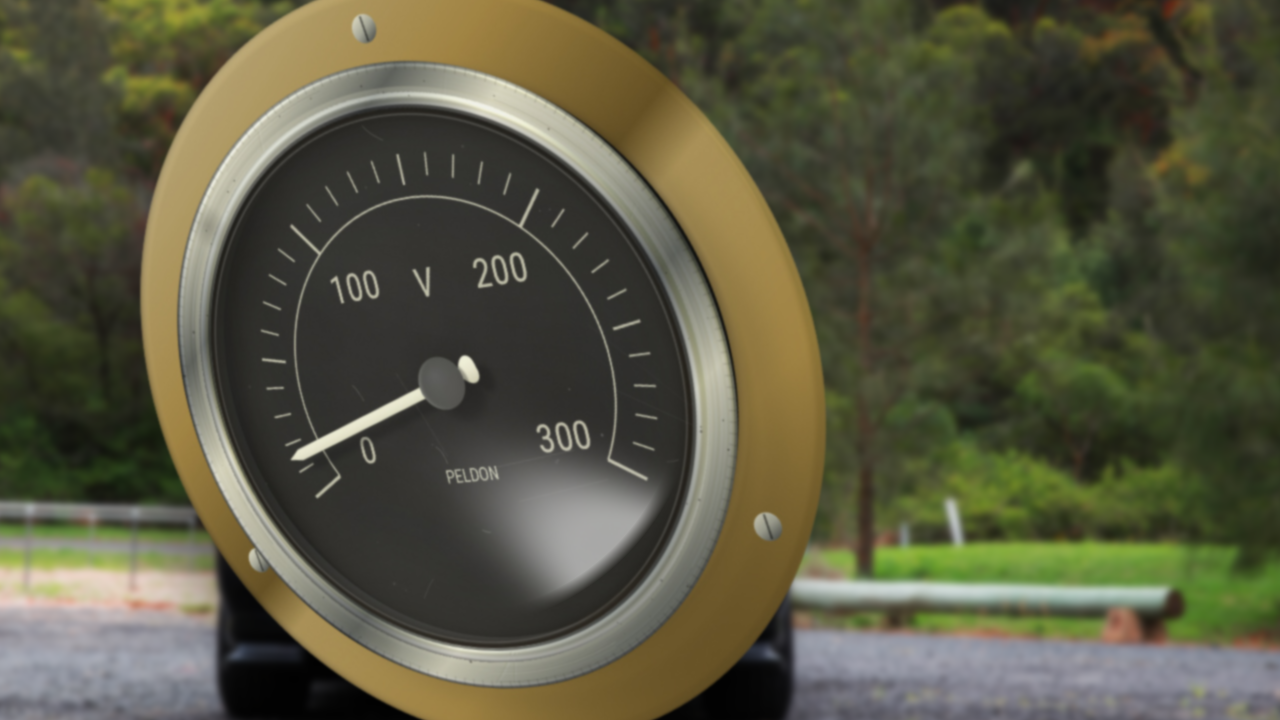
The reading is 15,V
